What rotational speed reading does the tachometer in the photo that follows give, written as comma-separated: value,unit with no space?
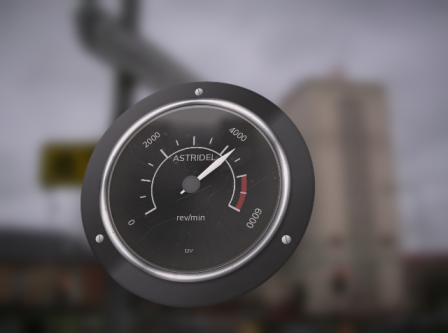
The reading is 4250,rpm
